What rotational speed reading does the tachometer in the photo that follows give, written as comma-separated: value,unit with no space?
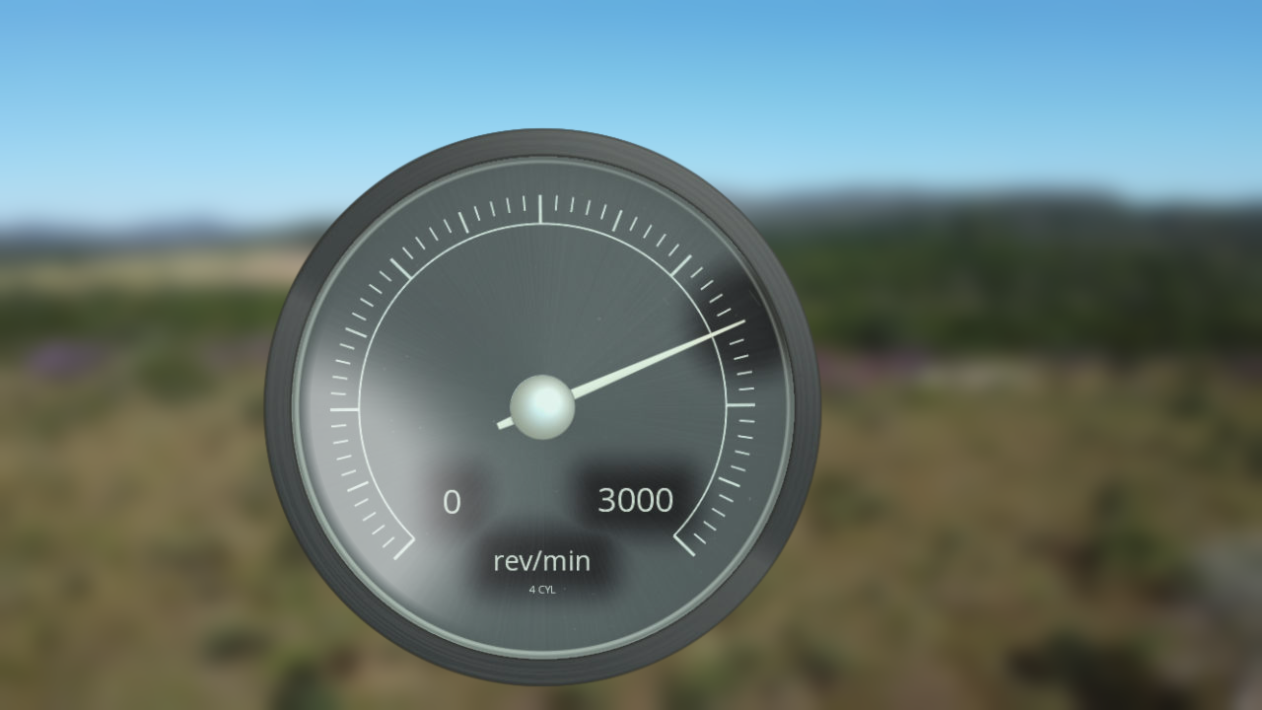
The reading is 2250,rpm
